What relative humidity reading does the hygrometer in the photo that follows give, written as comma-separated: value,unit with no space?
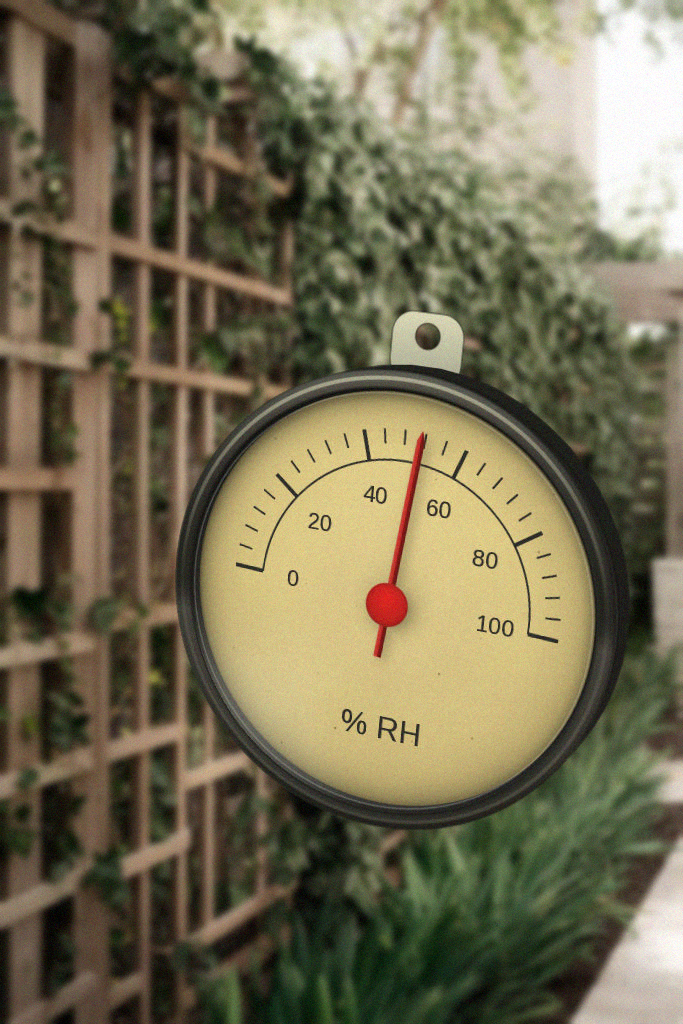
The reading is 52,%
